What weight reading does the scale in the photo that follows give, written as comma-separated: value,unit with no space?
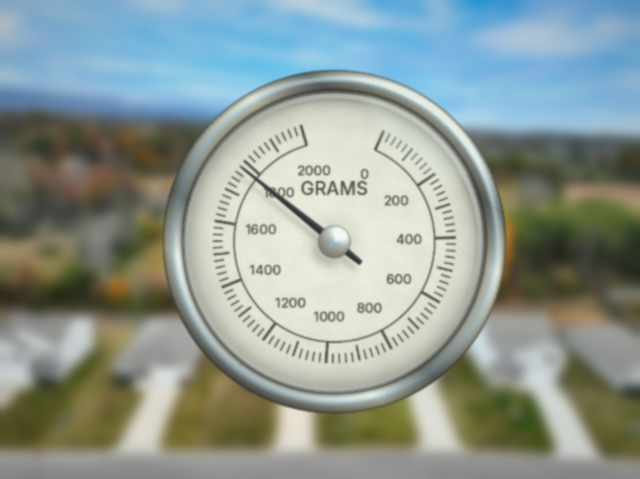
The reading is 1780,g
